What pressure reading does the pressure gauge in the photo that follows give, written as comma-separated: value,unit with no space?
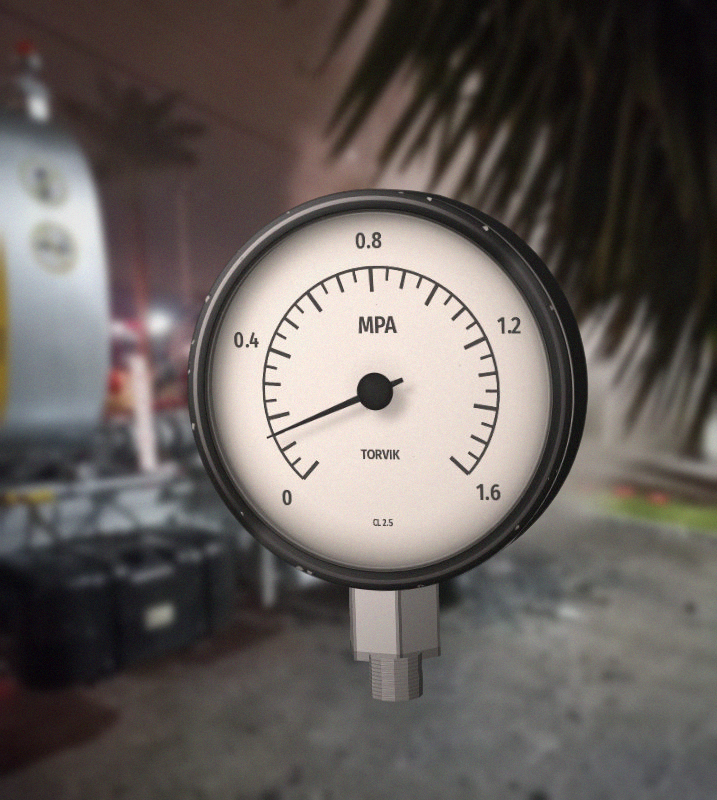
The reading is 0.15,MPa
